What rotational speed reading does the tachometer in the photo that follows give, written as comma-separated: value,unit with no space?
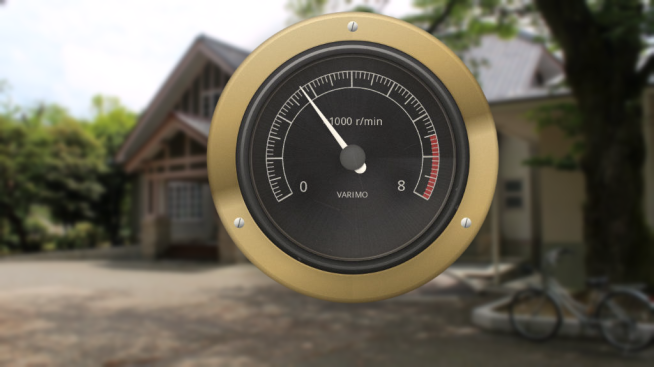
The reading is 2800,rpm
